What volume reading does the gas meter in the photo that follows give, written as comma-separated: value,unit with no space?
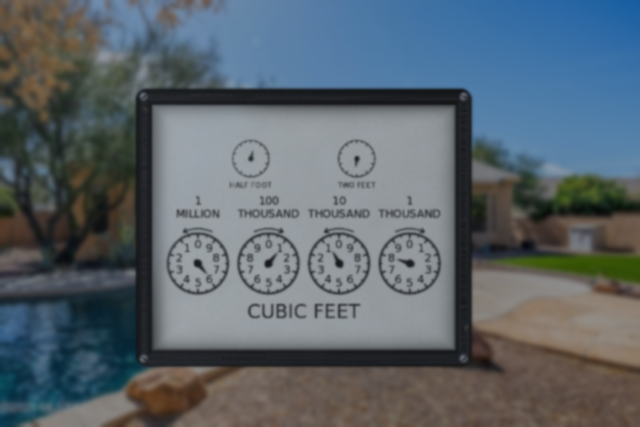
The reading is 610800,ft³
